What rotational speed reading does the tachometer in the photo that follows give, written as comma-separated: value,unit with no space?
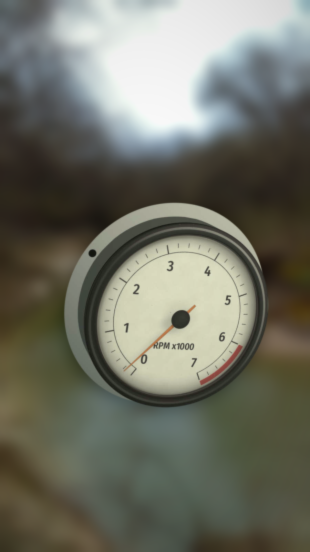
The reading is 200,rpm
